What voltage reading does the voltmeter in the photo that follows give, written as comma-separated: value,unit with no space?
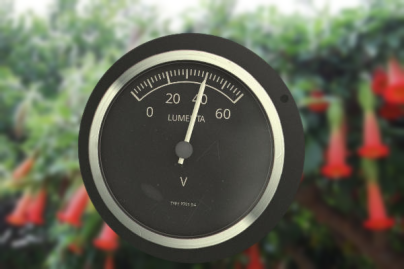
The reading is 40,V
